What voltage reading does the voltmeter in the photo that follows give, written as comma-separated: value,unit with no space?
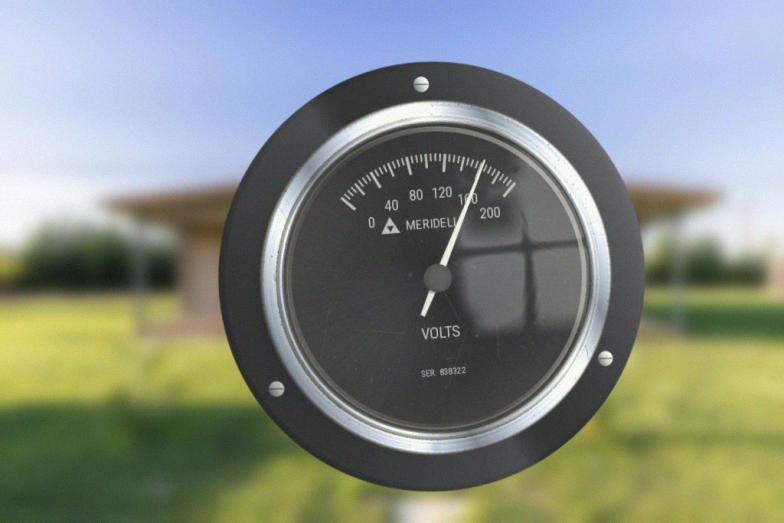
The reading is 160,V
